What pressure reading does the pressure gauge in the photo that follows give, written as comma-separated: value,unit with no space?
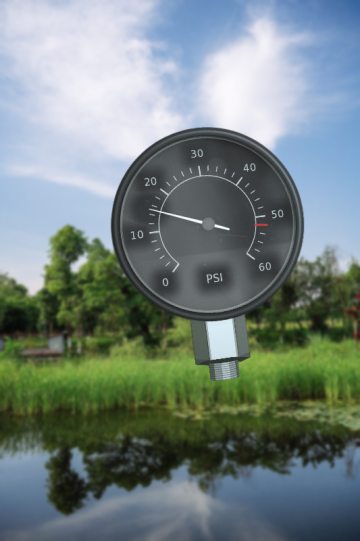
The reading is 15,psi
